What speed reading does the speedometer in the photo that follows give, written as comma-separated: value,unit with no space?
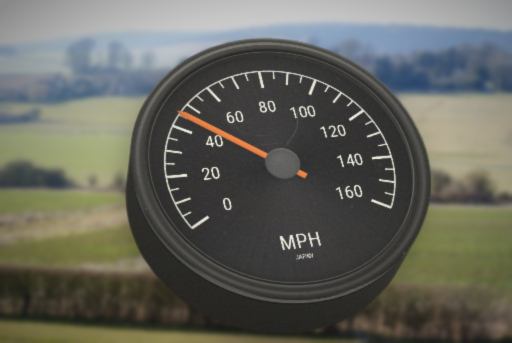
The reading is 45,mph
